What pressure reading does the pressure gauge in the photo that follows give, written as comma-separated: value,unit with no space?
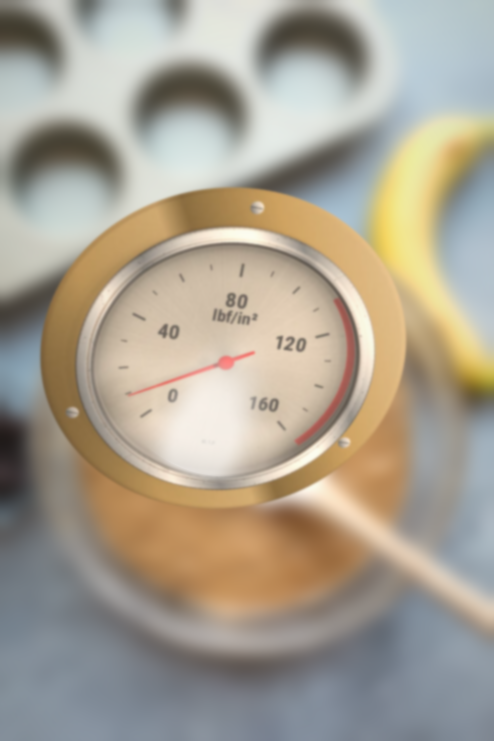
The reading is 10,psi
